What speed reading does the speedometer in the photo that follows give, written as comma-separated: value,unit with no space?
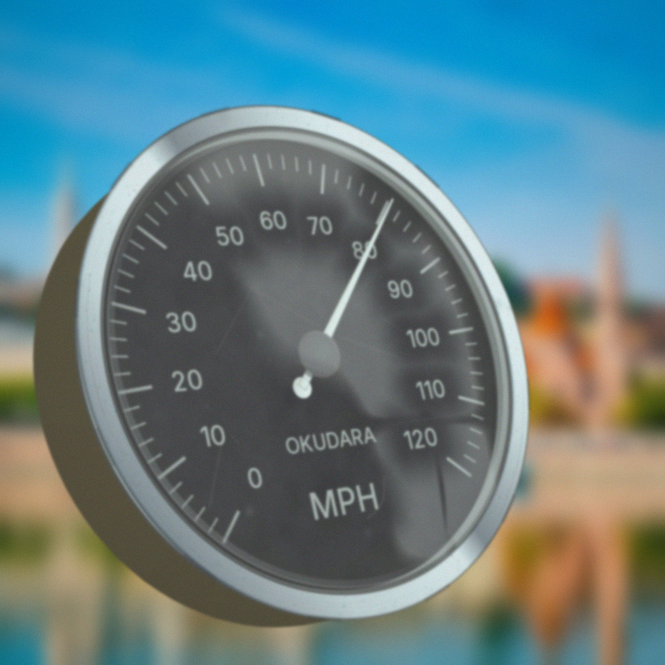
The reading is 80,mph
